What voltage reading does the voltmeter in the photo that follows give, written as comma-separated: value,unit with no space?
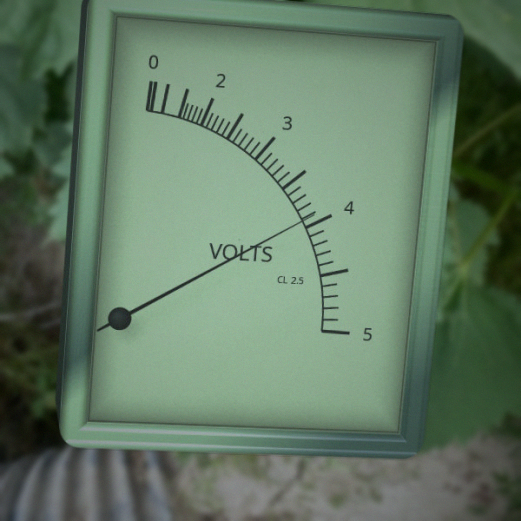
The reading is 3.9,V
